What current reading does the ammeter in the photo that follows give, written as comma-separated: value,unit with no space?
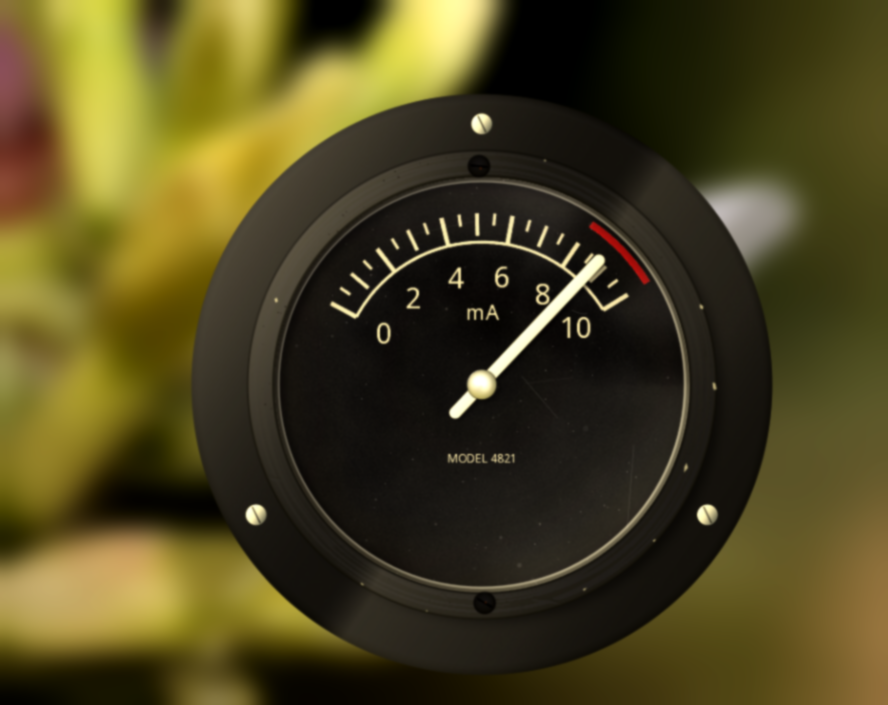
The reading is 8.75,mA
